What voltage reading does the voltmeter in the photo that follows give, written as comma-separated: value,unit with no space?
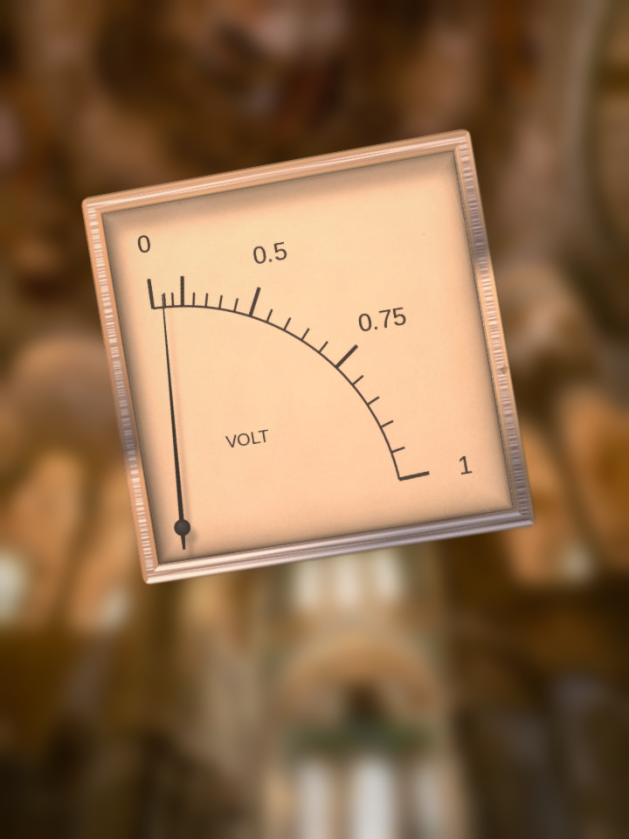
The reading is 0.15,V
